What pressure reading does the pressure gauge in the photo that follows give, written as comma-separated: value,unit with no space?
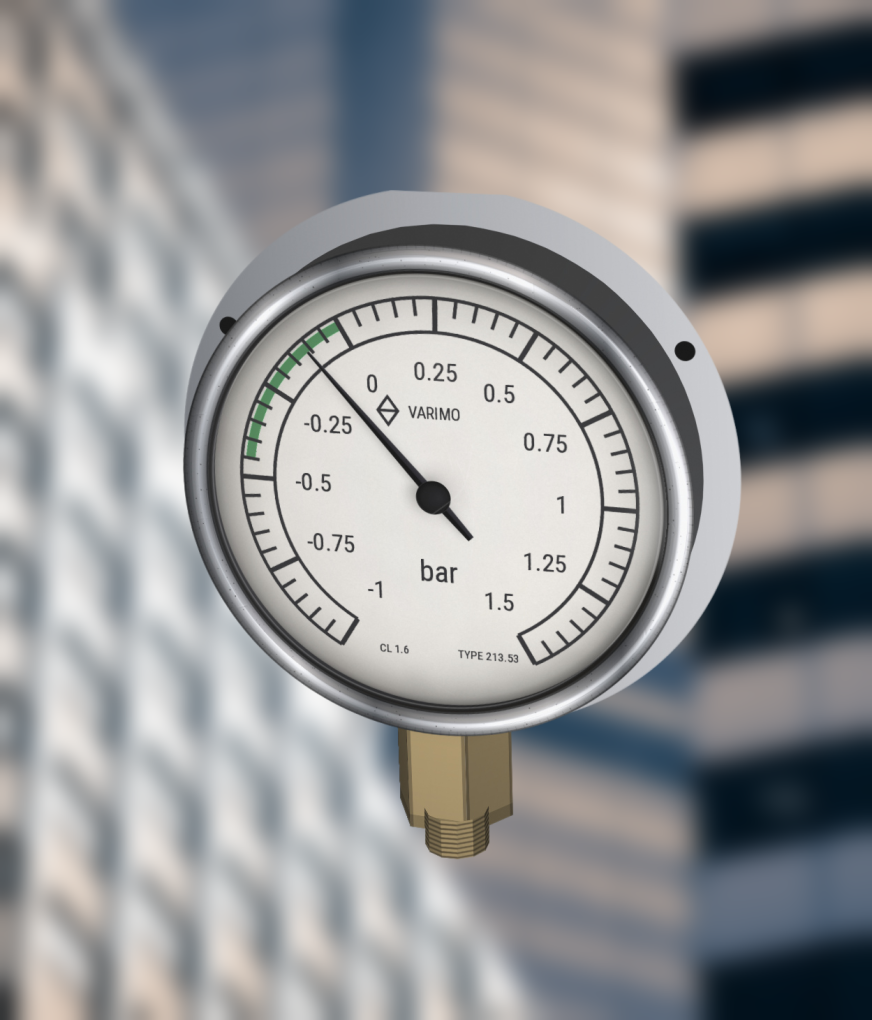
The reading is -0.1,bar
